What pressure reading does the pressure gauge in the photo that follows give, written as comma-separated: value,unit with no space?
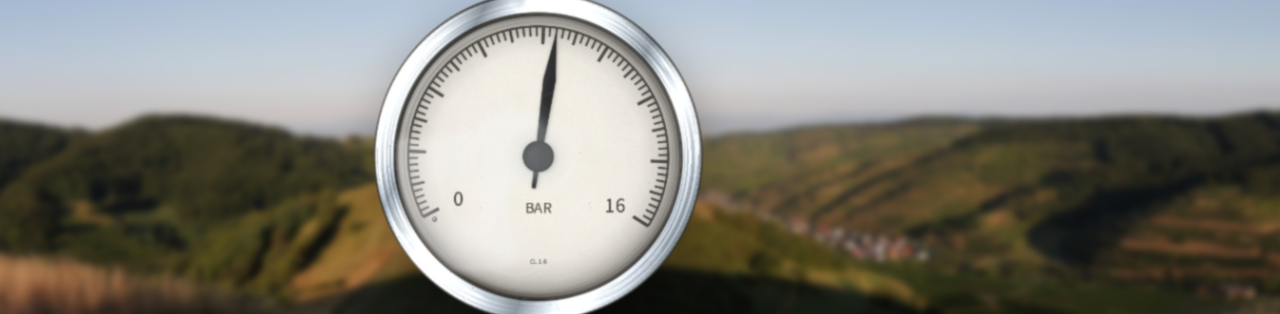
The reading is 8.4,bar
